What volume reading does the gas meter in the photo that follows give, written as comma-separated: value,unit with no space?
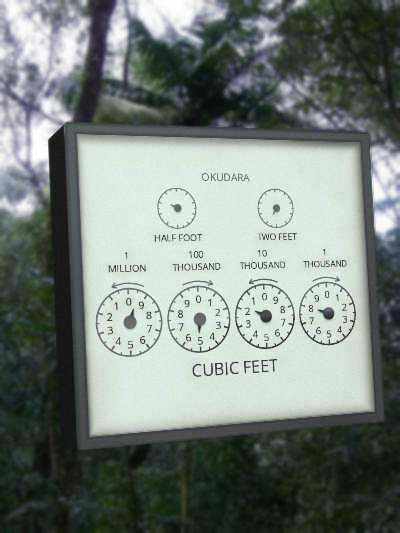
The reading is 951800,ft³
